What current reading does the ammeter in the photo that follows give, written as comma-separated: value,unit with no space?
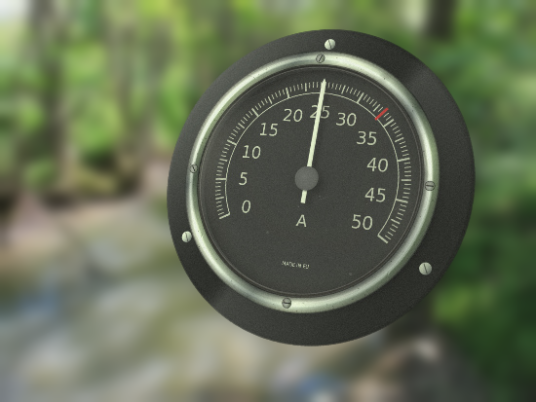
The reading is 25,A
